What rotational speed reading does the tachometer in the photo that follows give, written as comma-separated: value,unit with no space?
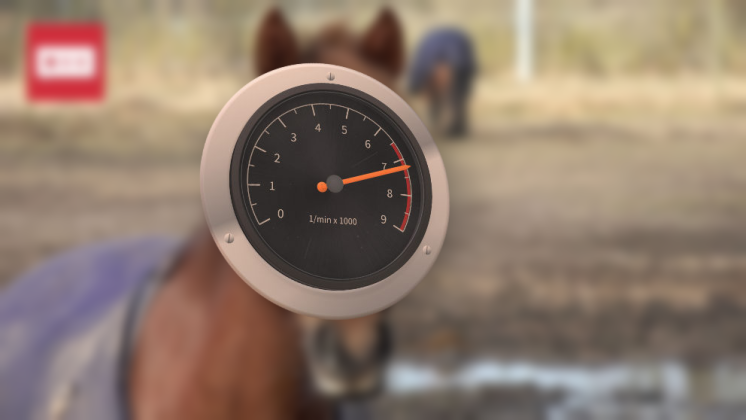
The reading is 7250,rpm
